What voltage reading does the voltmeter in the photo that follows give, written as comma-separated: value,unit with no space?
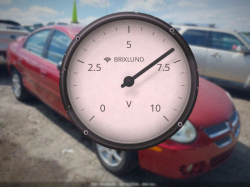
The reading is 7,V
